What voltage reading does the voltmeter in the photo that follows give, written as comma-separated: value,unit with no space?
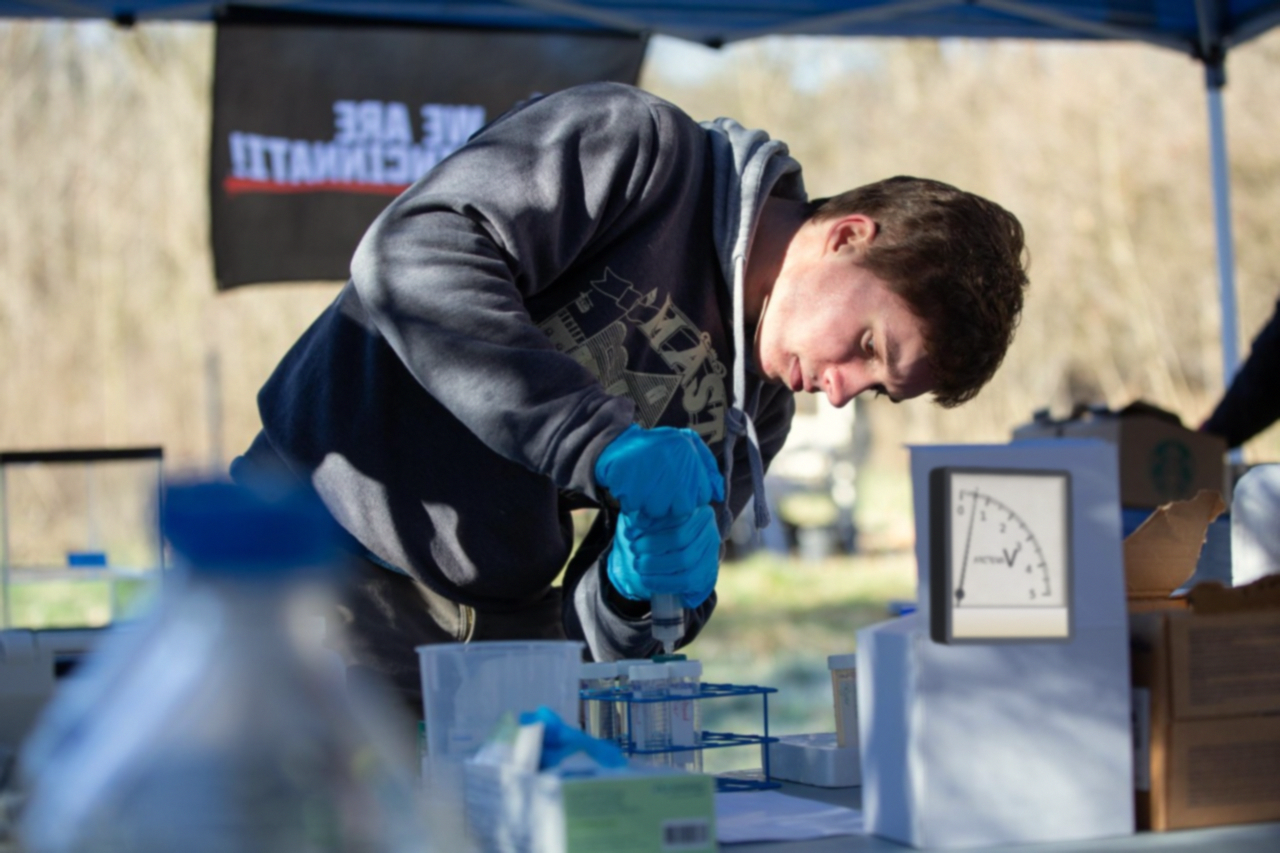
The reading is 0.5,V
